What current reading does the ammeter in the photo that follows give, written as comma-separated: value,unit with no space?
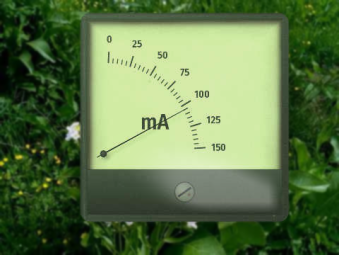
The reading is 105,mA
